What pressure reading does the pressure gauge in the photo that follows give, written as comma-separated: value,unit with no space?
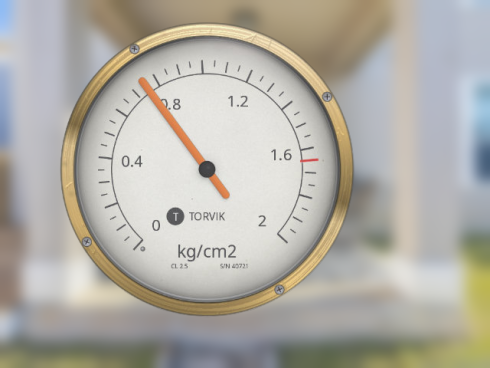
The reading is 0.75,kg/cm²
